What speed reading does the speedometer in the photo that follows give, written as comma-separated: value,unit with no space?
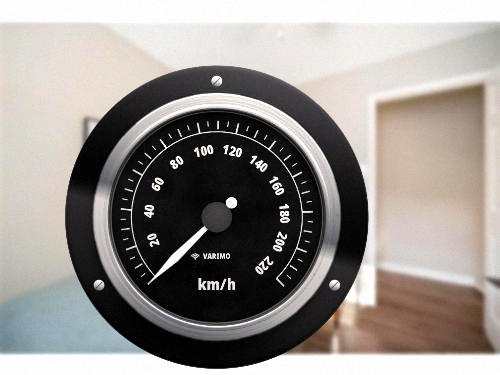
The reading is 0,km/h
